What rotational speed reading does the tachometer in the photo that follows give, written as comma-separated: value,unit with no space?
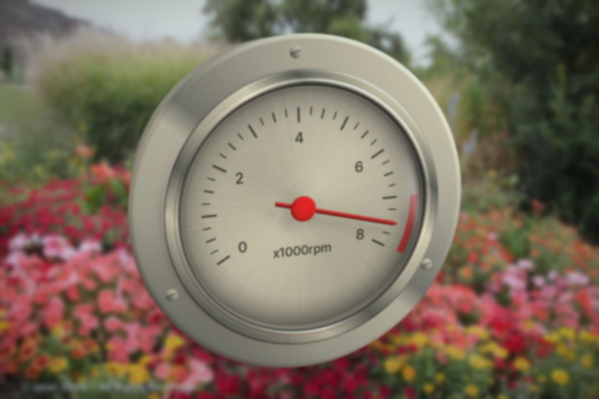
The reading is 7500,rpm
